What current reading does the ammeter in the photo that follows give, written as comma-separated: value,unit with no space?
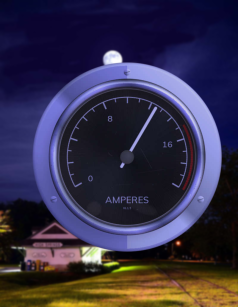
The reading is 12.5,A
